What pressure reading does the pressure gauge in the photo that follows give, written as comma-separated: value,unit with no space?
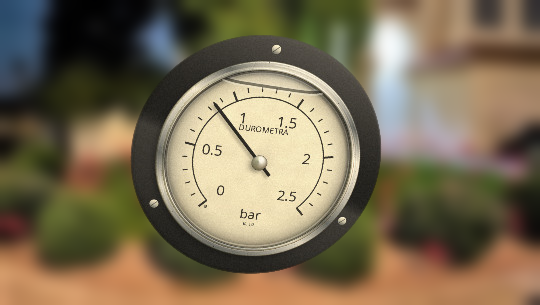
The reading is 0.85,bar
